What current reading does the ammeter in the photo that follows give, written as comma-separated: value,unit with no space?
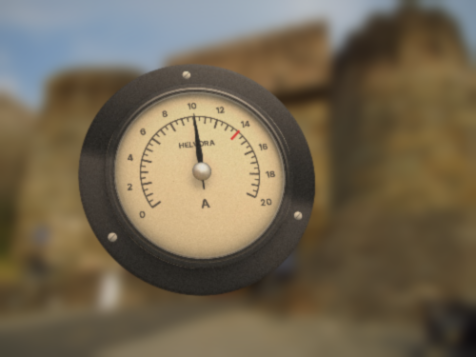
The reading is 10,A
